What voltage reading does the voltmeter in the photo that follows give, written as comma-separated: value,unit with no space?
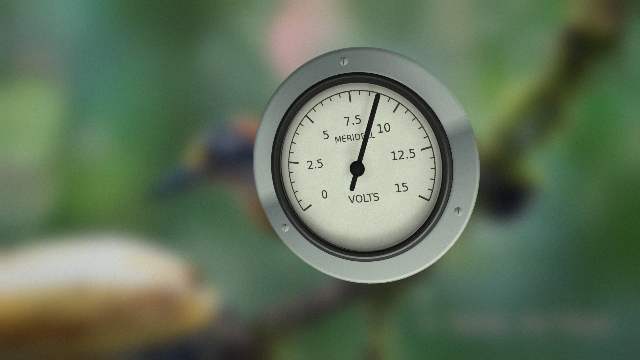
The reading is 9,V
